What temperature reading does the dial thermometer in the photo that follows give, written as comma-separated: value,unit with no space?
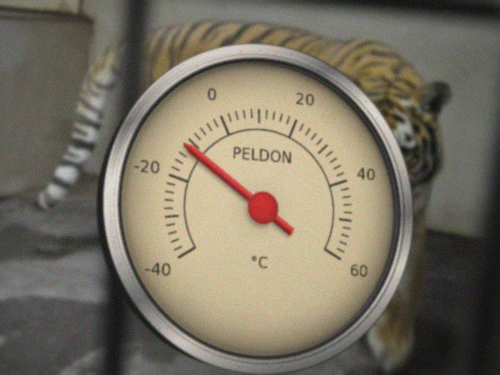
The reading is -12,°C
